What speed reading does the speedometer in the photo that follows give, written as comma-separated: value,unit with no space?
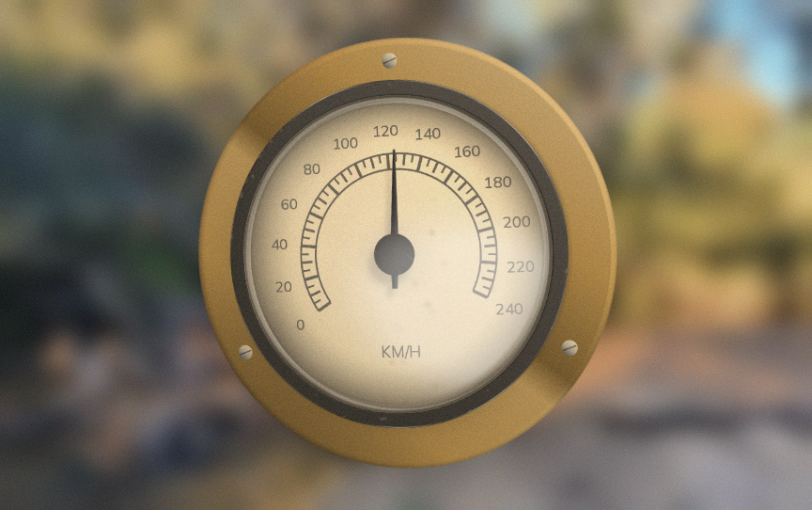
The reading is 125,km/h
